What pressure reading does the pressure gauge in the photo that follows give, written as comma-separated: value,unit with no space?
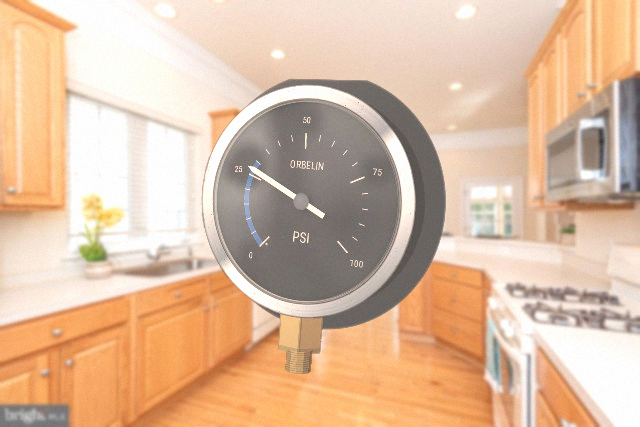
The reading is 27.5,psi
